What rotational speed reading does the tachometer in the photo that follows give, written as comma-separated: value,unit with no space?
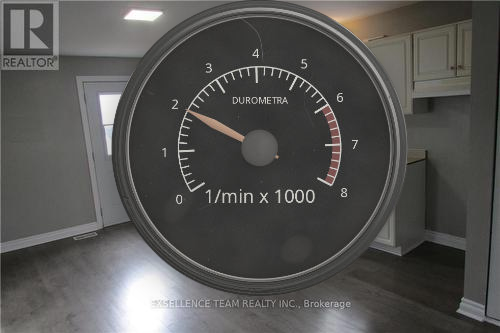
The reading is 2000,rpm
